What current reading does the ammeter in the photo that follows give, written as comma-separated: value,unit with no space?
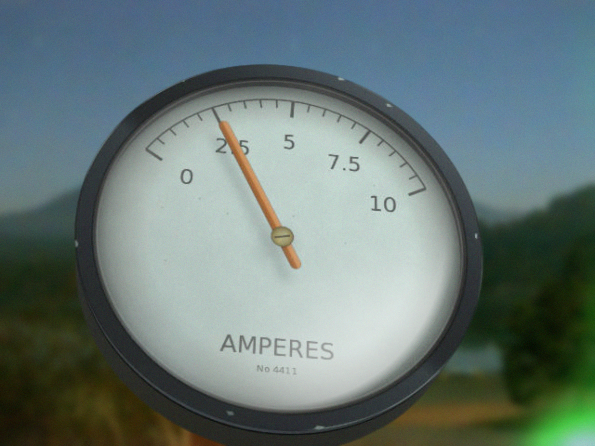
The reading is 2.5,A
